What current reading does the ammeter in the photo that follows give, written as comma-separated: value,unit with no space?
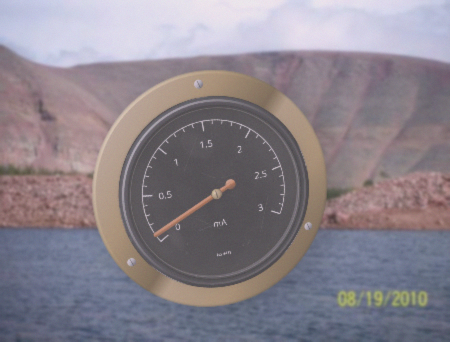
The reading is 0.1,mA
